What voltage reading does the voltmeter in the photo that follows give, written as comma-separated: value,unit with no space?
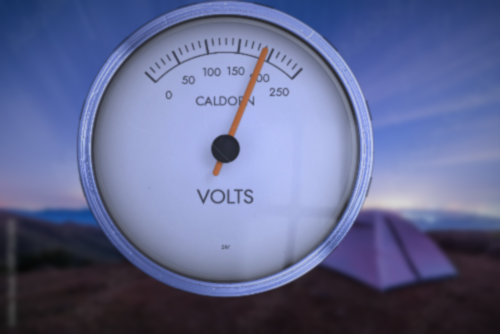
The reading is 190,V
